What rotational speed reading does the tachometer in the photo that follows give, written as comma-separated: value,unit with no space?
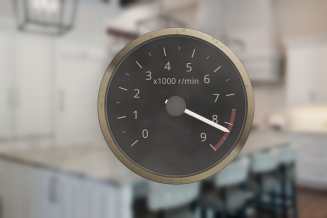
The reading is 8250,rpm
